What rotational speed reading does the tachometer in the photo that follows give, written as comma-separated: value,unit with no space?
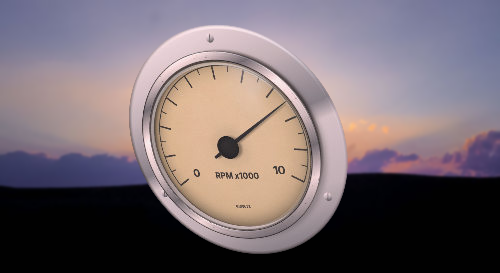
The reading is 7500,rpm
